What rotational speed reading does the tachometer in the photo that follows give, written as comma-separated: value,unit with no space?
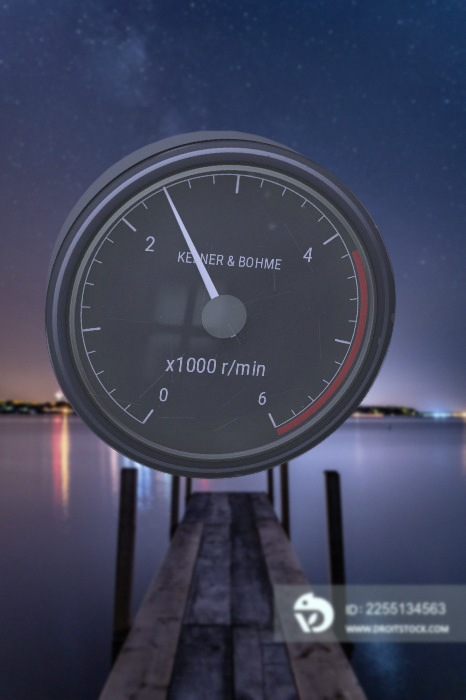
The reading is 2400,rpm
